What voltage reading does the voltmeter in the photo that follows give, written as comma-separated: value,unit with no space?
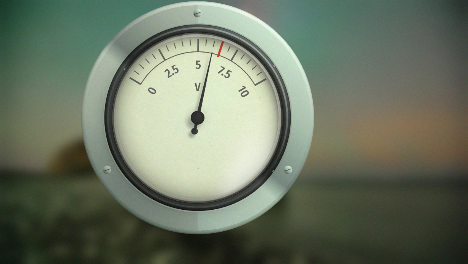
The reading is 6,V
